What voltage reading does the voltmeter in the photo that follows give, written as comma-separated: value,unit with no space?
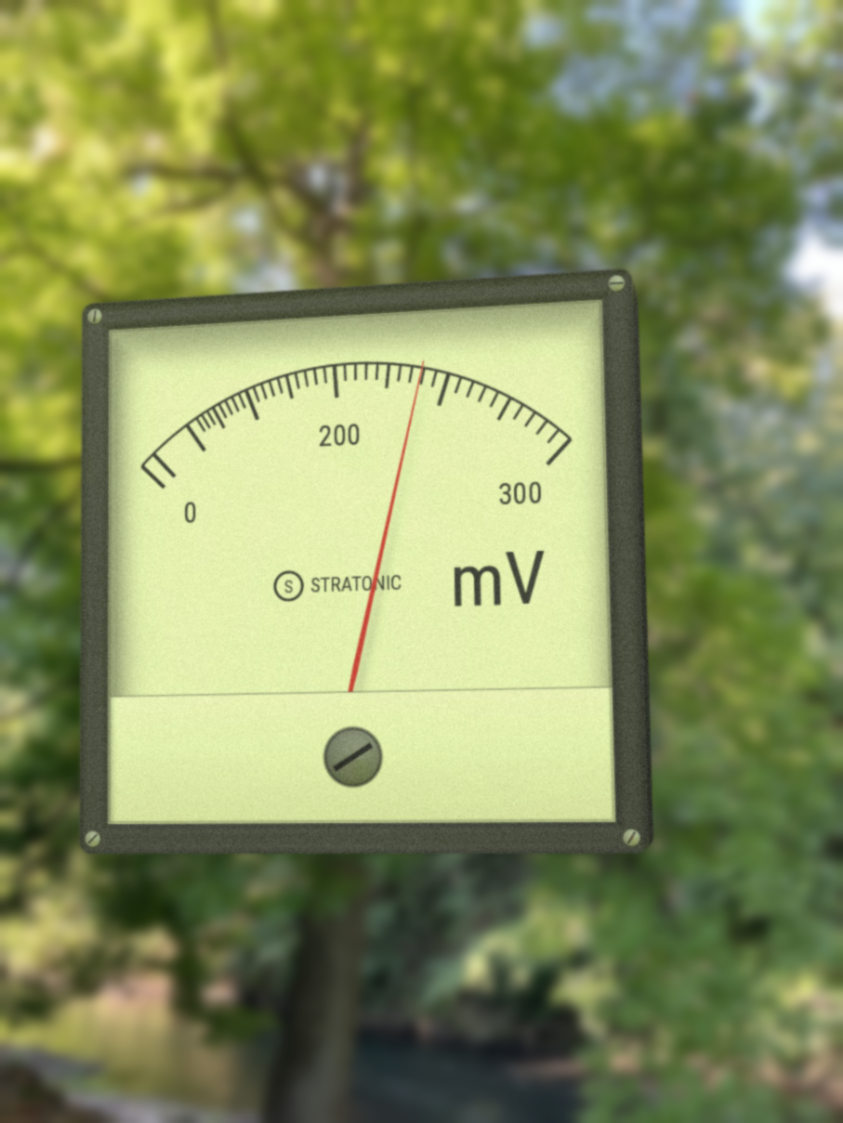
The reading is 240,mV
